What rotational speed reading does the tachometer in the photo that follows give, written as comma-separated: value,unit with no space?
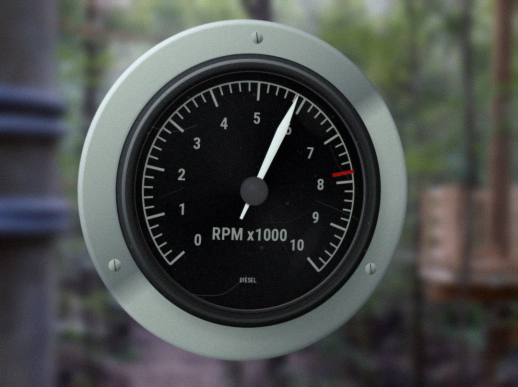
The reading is 5800,rpm
